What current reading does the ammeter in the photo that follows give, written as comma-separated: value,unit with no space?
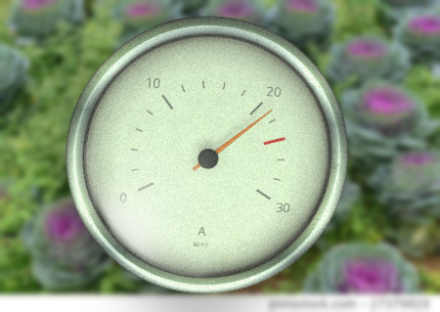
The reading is 21,A
